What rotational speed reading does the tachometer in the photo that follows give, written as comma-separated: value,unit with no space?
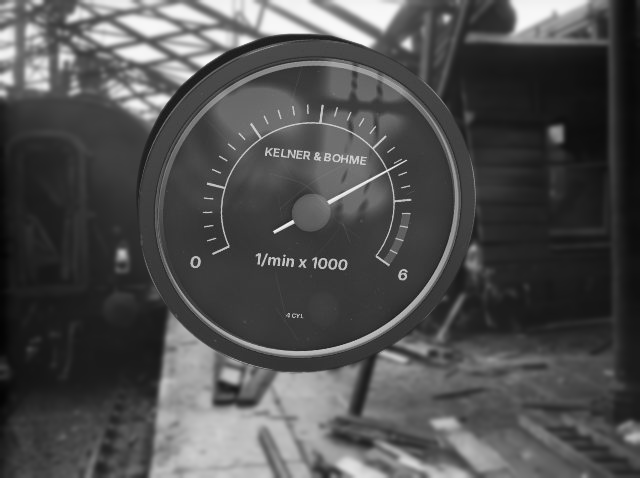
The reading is 4400,rpm
